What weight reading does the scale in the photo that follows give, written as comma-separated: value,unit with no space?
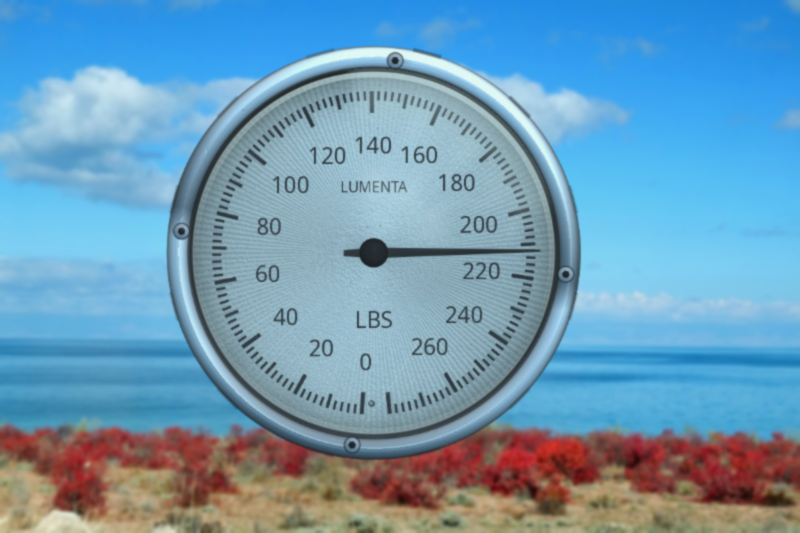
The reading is 212,lb
